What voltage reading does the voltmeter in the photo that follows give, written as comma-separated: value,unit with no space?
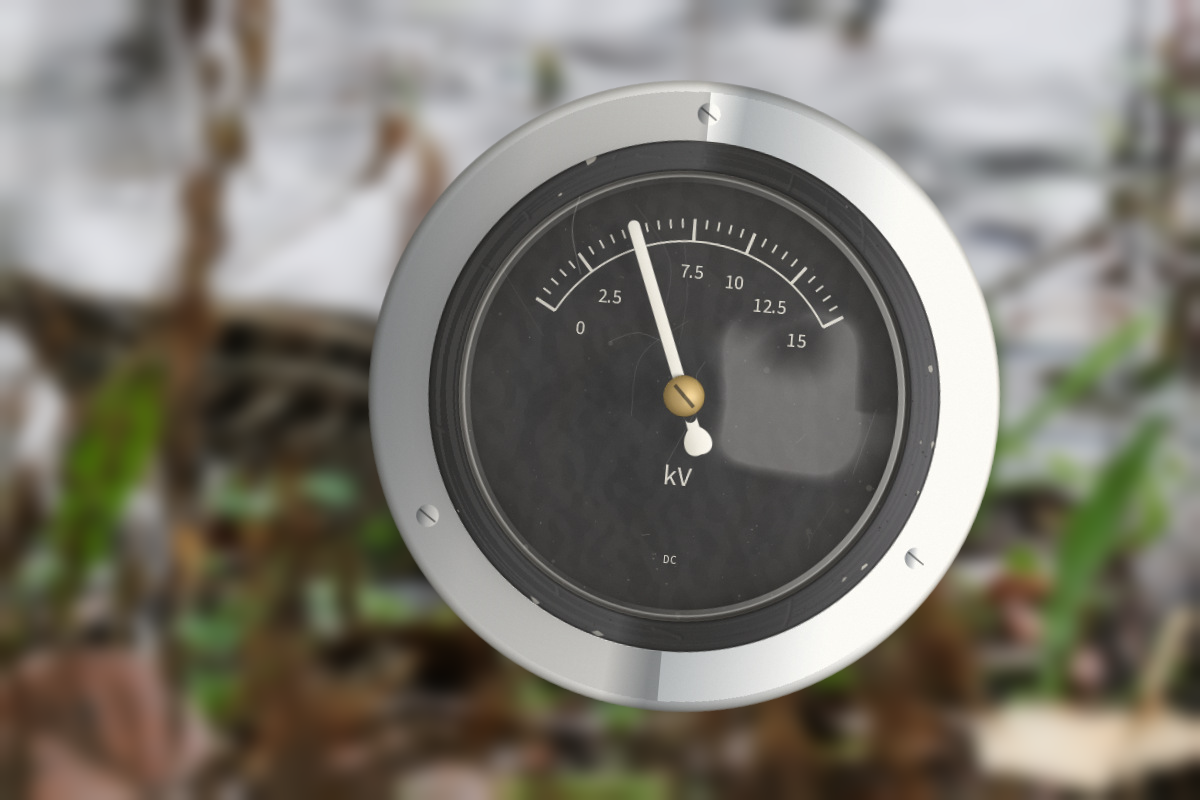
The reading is 5,kV
